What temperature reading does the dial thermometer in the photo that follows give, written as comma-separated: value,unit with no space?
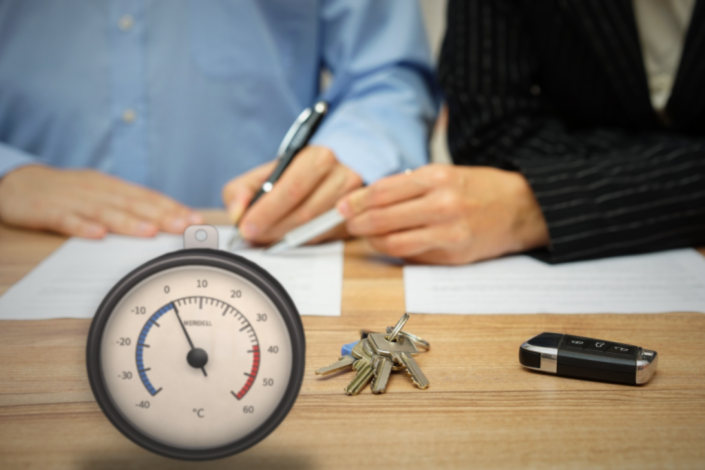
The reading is 0,°C
